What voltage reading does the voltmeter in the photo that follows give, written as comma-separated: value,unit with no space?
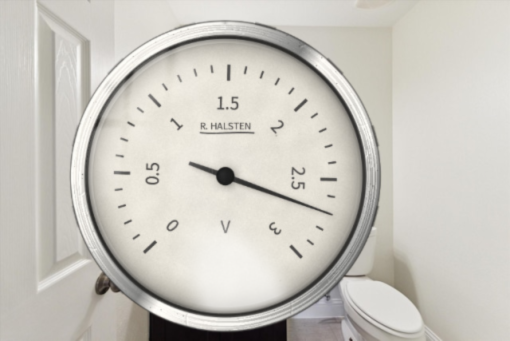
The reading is 2.7,V
